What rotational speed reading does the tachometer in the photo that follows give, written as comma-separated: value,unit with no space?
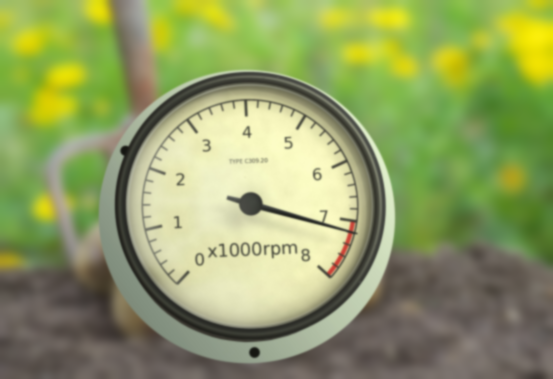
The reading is 7200,rpm
